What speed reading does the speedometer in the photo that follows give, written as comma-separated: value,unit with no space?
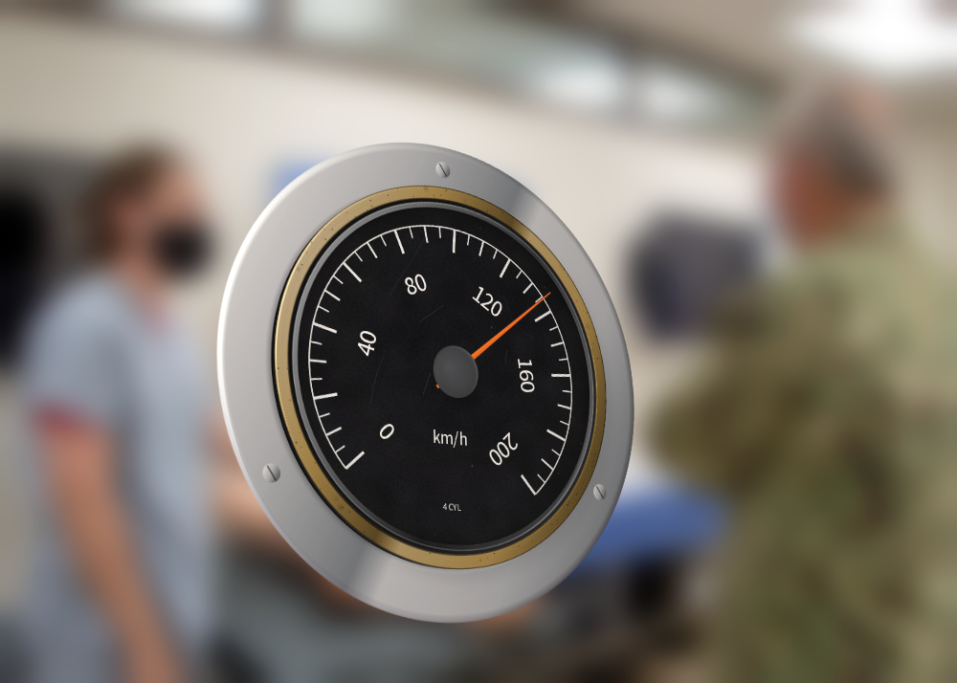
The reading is 135,km/h
